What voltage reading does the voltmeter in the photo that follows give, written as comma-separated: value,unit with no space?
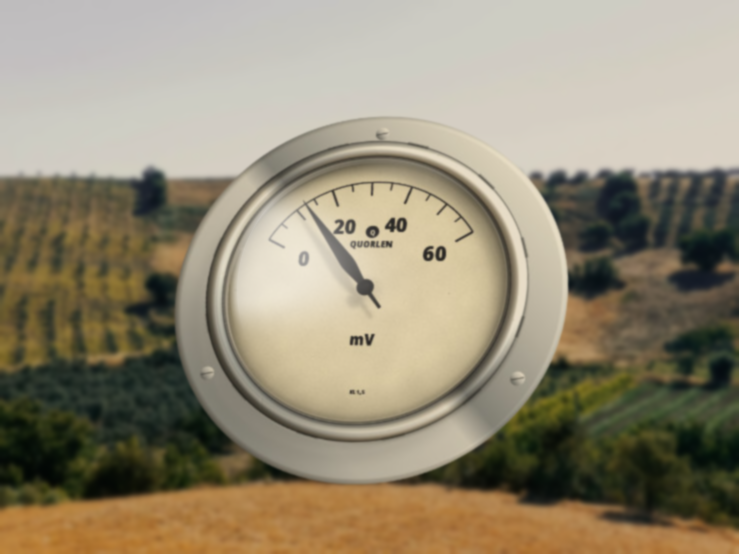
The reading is 12.5,mV
